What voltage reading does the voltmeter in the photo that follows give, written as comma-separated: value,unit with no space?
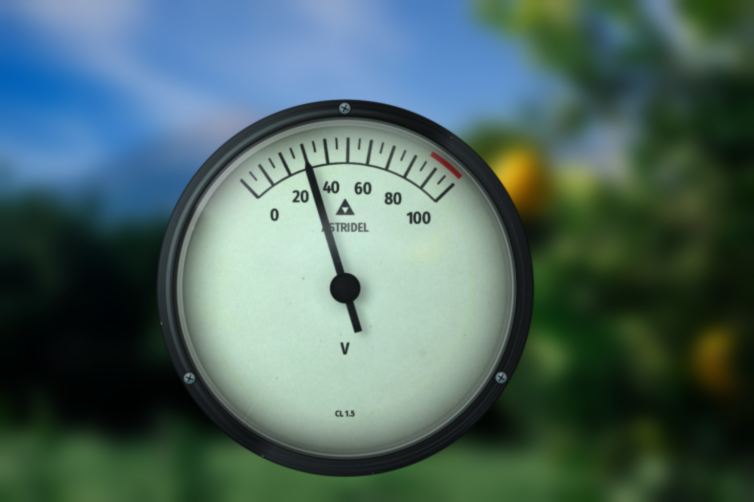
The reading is 30,V
